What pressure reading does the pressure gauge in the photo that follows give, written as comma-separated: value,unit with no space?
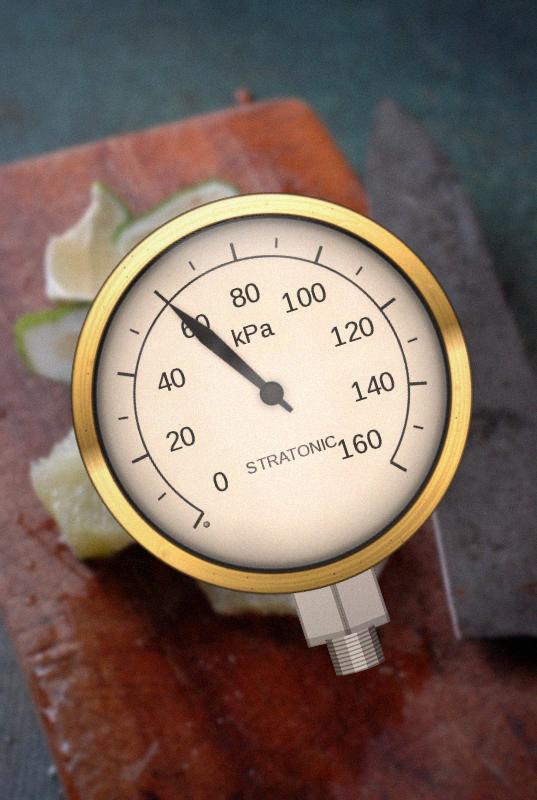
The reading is 60,kPa
